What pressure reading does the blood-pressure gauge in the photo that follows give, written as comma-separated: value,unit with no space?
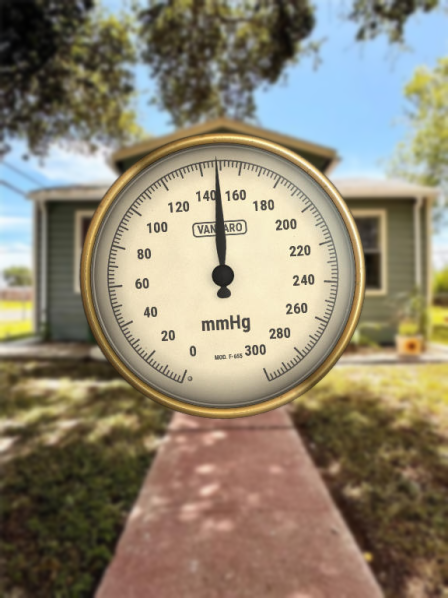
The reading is 148,mmHg
